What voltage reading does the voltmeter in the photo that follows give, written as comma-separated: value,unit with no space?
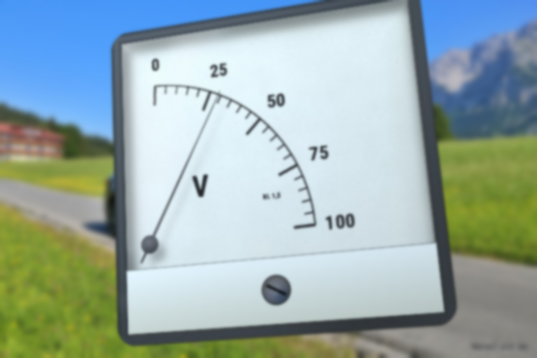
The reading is 30,V
